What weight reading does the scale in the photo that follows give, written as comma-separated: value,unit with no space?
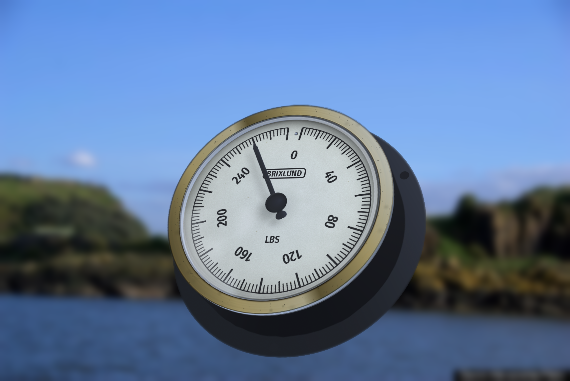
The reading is 260,lb
